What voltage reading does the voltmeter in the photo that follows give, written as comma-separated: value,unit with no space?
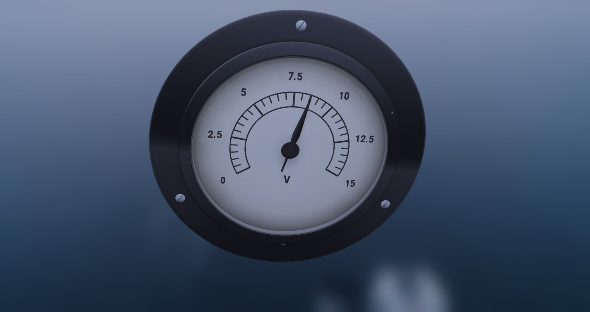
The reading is 8.5,V
